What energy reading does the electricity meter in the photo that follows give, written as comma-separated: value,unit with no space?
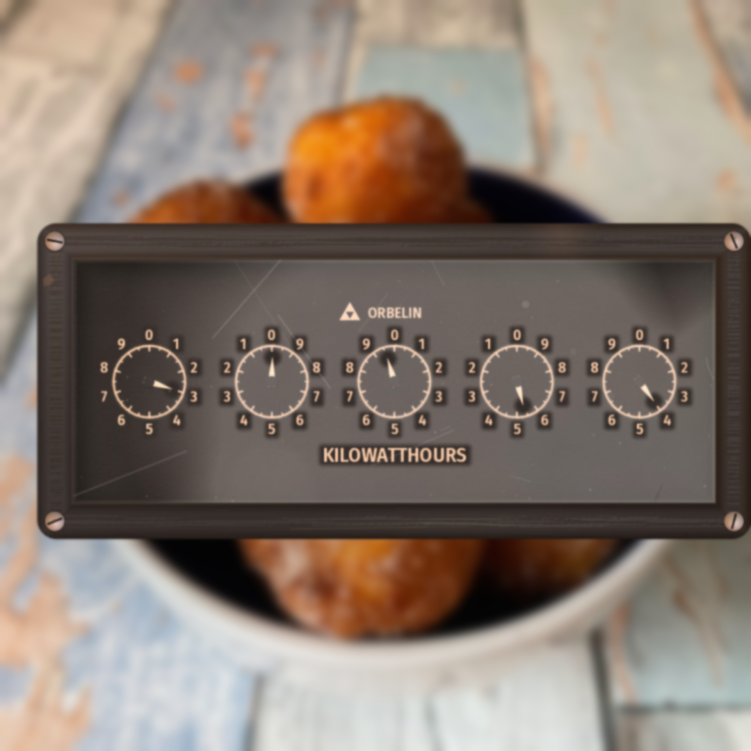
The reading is 29954,kWh
